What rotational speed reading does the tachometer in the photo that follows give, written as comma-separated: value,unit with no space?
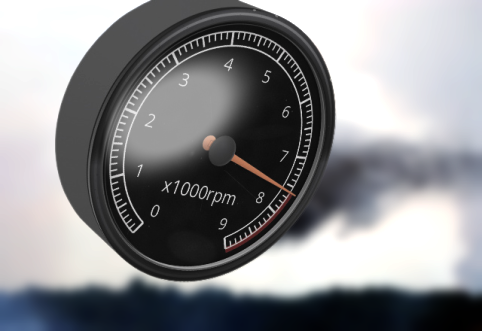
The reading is 7600,rpm
